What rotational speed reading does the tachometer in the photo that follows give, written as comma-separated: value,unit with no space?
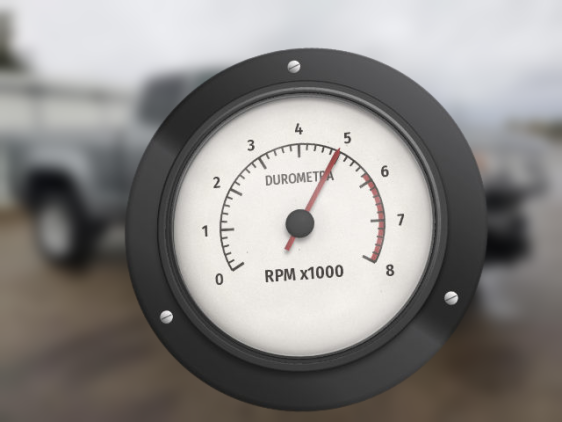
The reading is 5000,rpm
